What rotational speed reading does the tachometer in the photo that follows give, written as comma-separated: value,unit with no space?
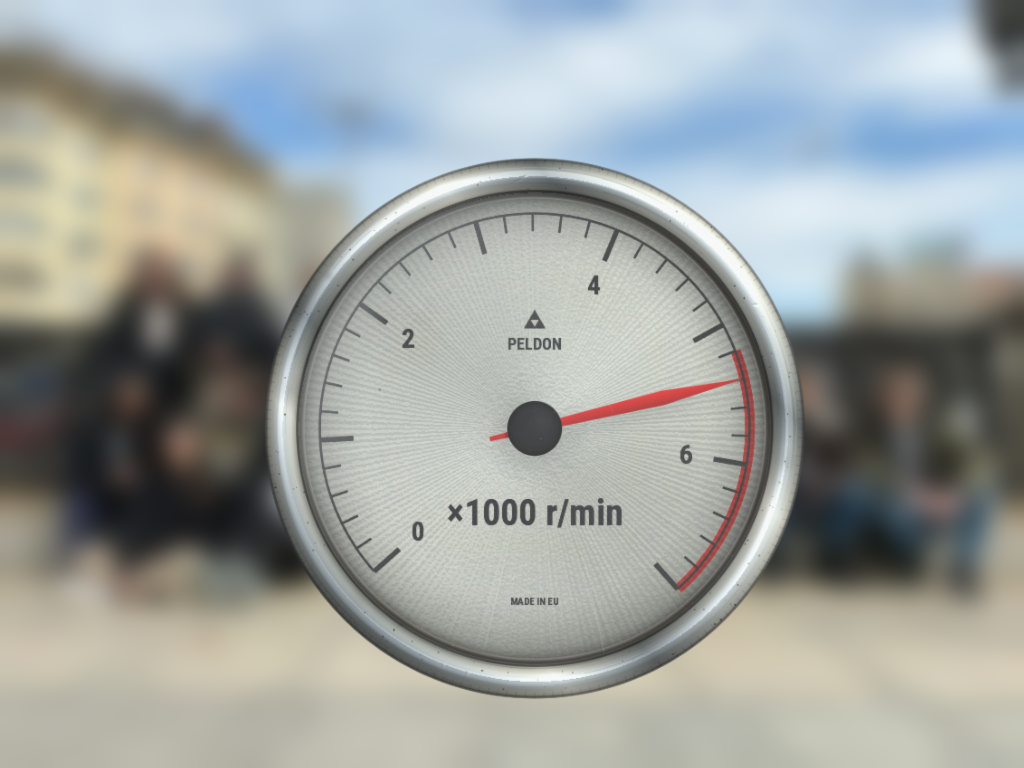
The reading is 5400,rpm
